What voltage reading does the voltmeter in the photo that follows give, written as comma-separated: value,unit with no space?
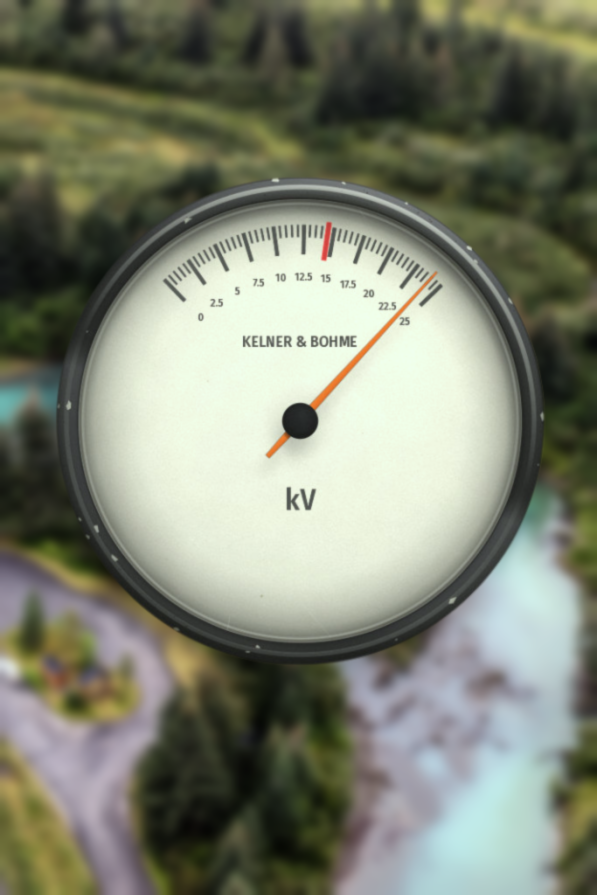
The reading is 24,kV
